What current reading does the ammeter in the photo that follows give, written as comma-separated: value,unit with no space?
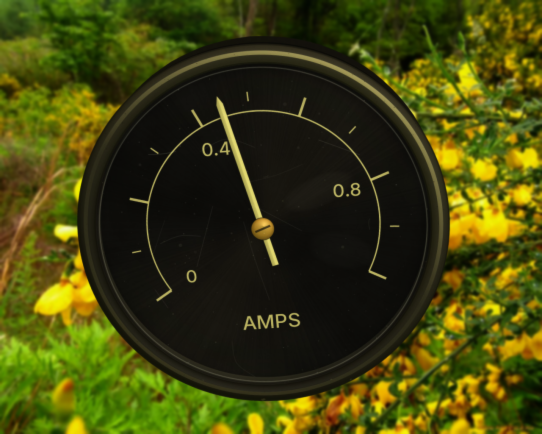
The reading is 0.45,A
